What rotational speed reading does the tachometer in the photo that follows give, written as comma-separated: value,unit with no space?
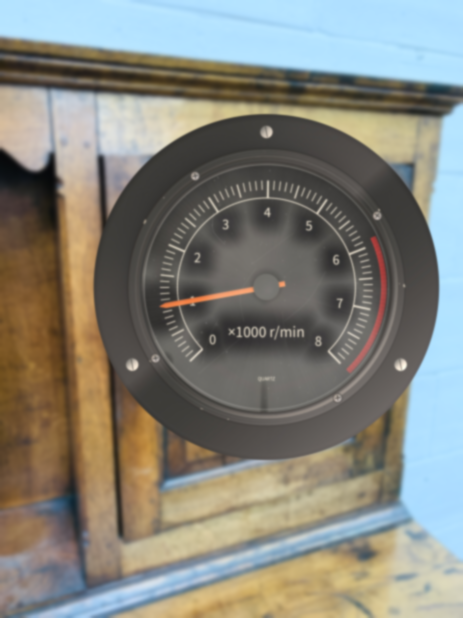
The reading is 1000,rpm
